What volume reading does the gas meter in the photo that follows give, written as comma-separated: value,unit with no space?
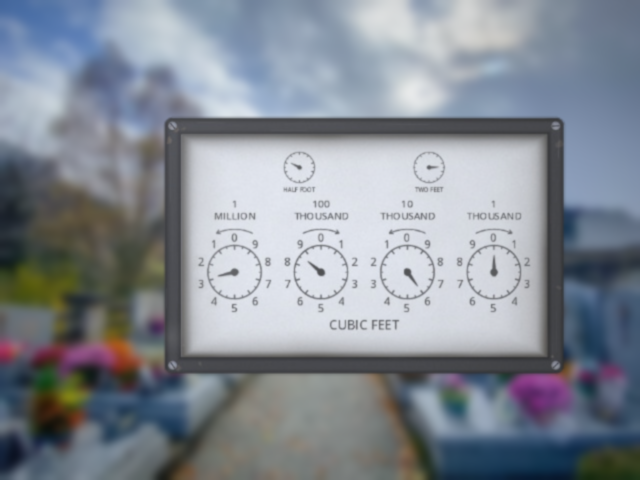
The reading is 286000,ft³
